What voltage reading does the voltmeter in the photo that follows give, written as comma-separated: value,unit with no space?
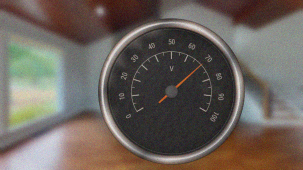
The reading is 70,V
